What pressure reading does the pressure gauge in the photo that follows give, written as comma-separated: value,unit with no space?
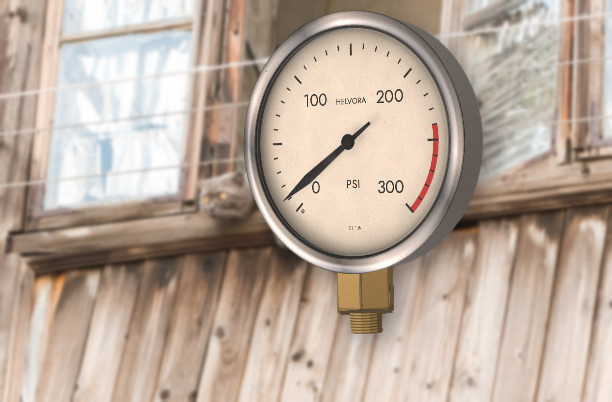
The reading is 10,psi
